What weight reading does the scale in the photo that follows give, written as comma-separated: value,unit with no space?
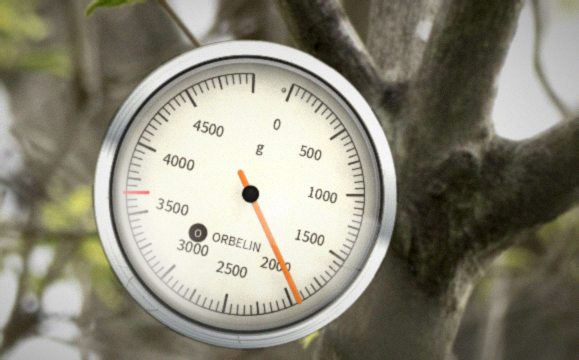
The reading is 1950,g
